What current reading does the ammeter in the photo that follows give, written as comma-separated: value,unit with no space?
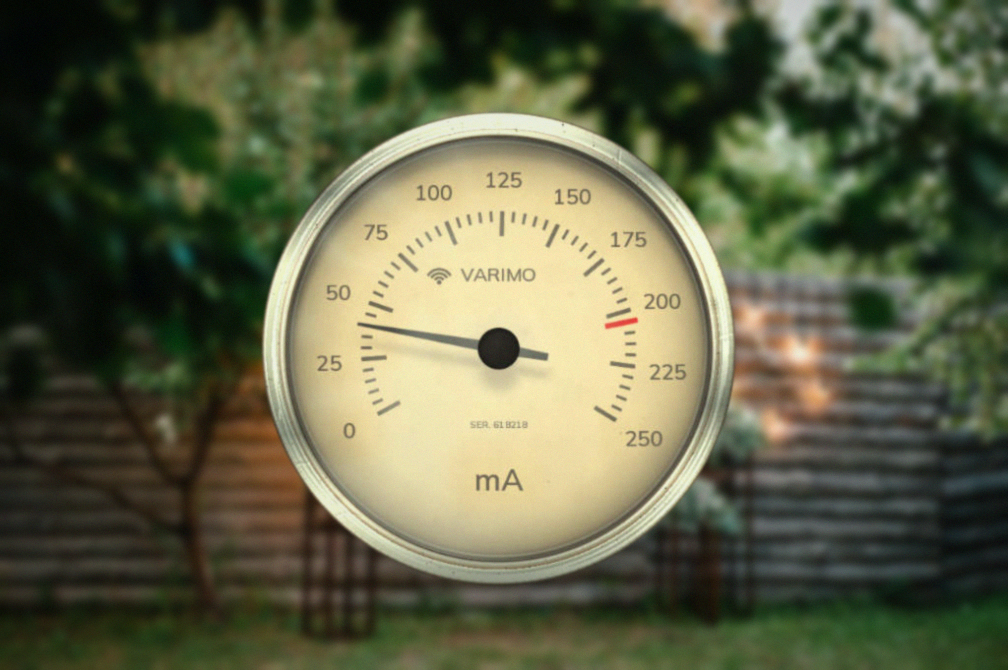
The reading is 40,mA
